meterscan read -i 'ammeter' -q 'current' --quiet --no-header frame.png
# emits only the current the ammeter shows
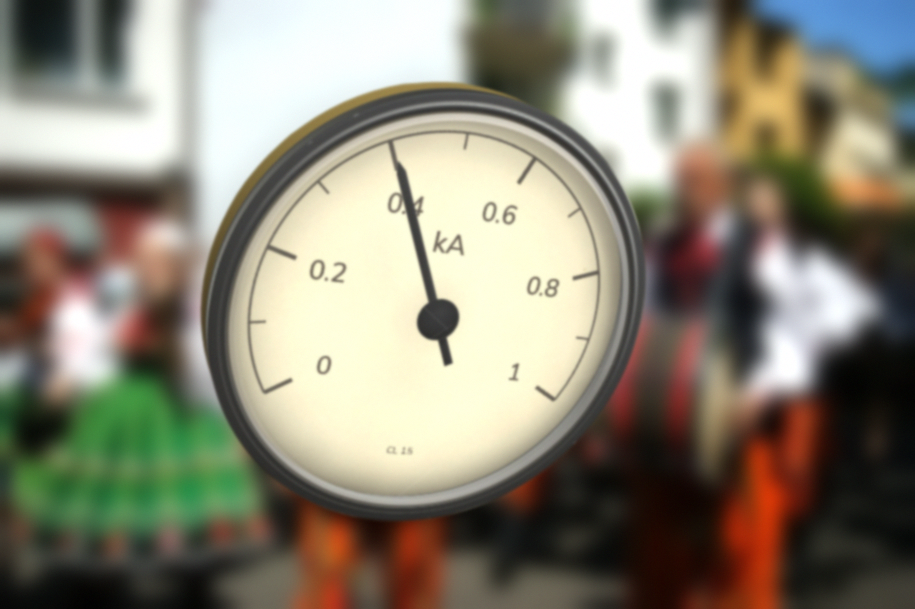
0.4 kA
